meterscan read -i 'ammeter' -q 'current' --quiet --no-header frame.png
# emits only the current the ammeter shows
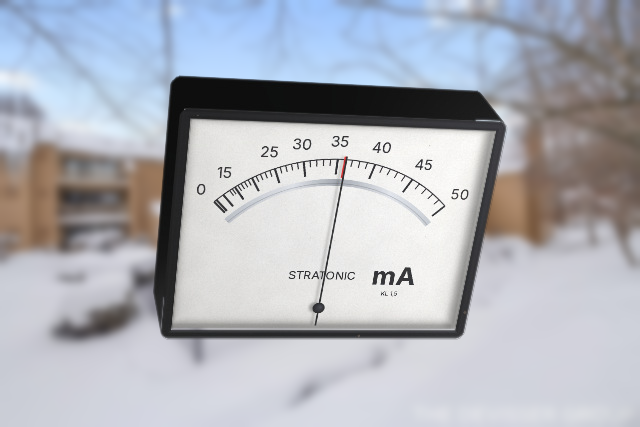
36 mA
